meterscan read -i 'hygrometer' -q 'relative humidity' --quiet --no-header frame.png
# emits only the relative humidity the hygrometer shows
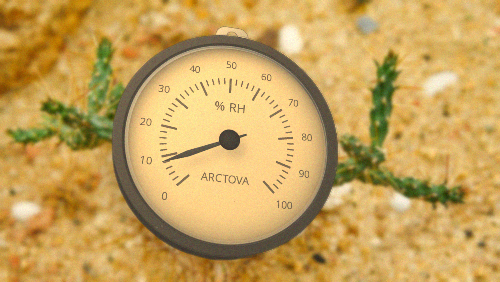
8 %
